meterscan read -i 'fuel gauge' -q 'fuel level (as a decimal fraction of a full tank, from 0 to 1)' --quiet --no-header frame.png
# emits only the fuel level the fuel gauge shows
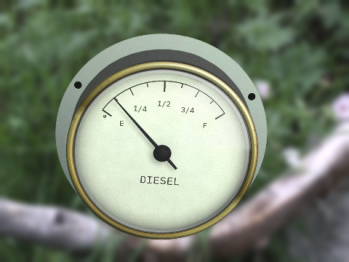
0.125
